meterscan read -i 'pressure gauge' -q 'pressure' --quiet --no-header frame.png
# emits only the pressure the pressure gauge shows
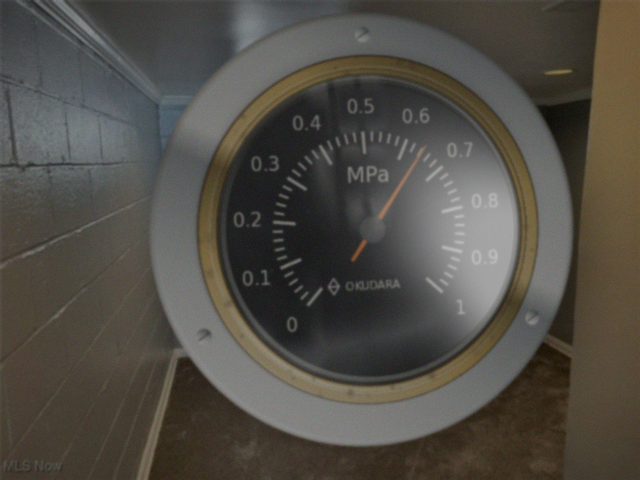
0.64 MPa
